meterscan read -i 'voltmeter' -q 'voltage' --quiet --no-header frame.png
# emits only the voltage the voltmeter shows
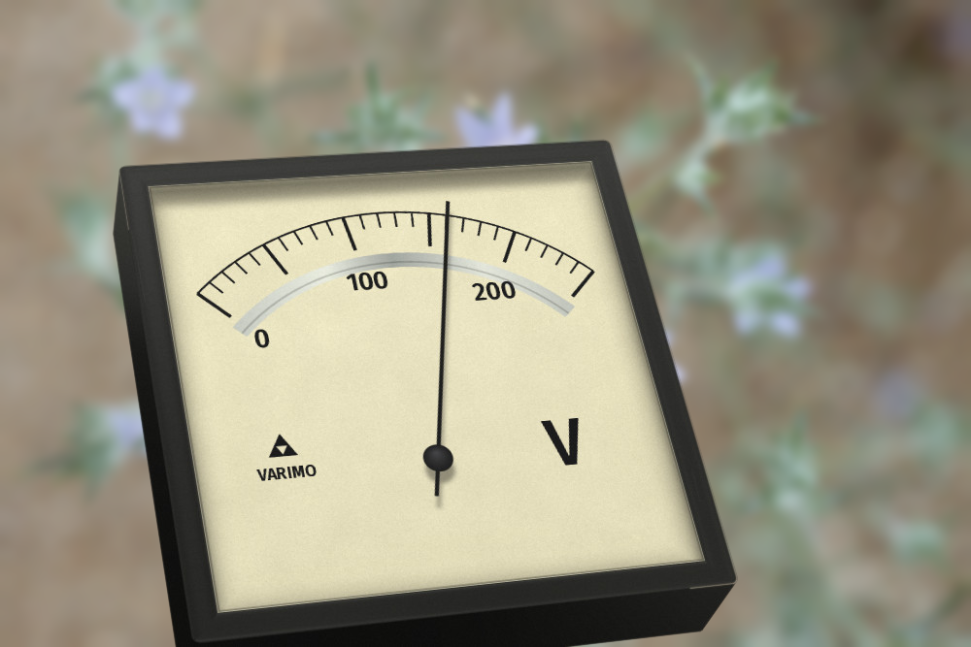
160 V
